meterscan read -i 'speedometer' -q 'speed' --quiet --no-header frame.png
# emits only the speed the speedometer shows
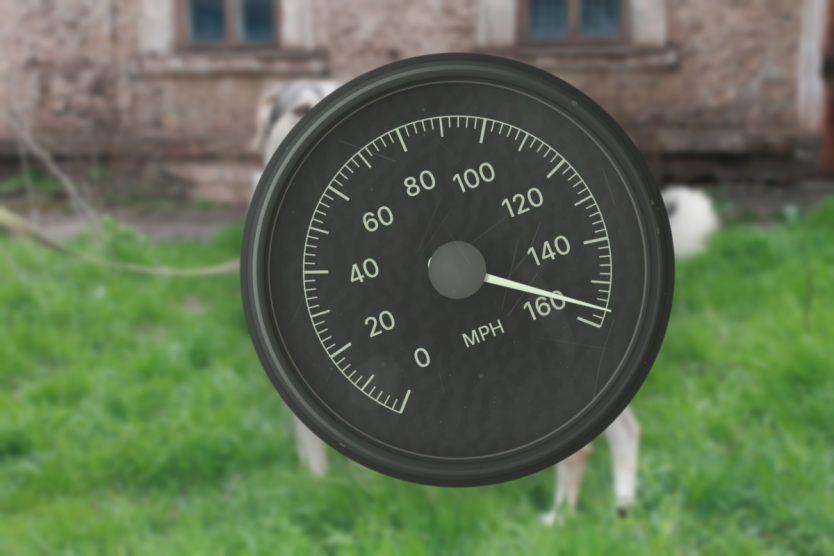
156 mph
